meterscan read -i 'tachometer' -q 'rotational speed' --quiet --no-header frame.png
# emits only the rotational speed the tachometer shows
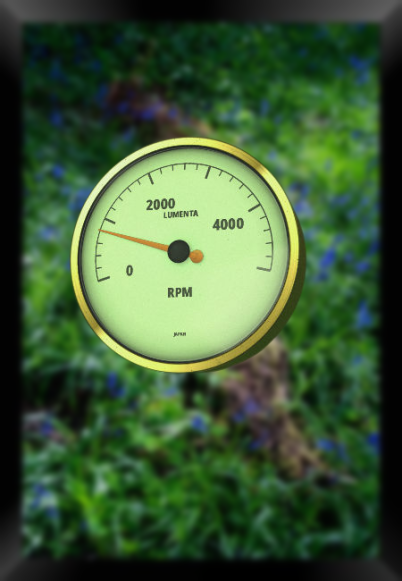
800 rpm
